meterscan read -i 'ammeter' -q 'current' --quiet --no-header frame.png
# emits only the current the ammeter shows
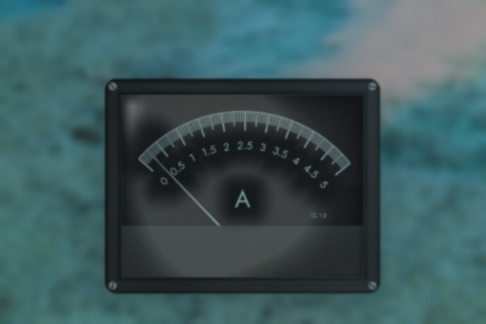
0.25 A
